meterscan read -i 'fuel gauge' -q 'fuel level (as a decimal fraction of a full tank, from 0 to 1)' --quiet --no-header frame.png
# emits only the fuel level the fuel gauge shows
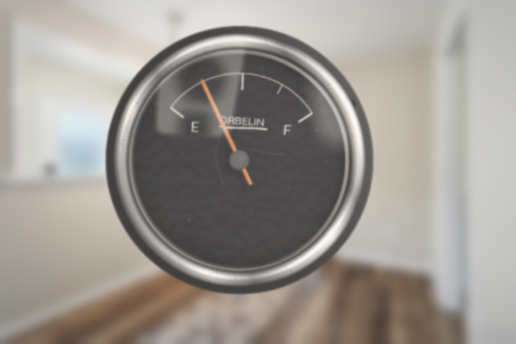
0.25
